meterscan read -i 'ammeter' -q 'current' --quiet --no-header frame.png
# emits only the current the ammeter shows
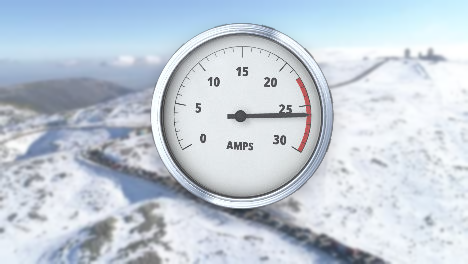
26 A
